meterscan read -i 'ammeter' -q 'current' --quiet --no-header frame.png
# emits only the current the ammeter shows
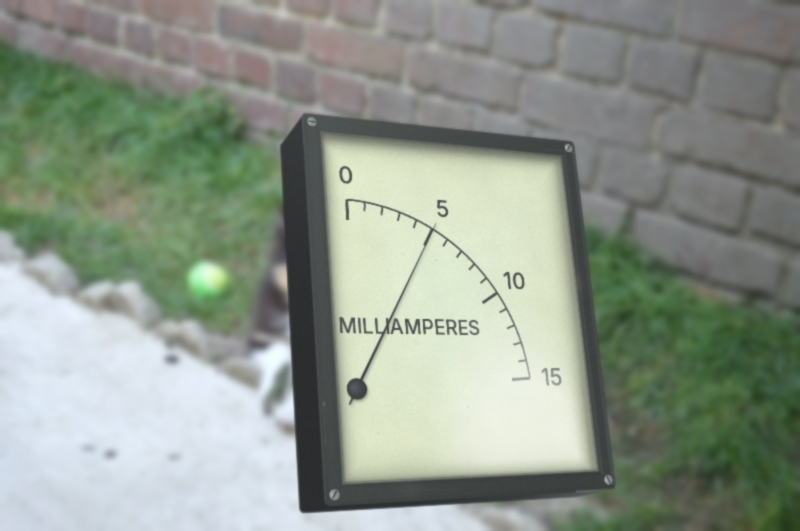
5 mA
